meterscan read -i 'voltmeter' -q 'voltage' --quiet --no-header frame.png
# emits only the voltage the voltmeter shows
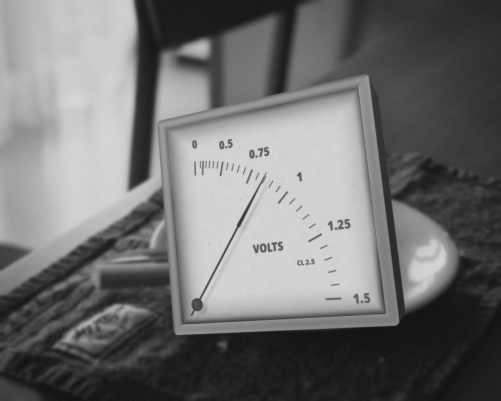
0.85 V
